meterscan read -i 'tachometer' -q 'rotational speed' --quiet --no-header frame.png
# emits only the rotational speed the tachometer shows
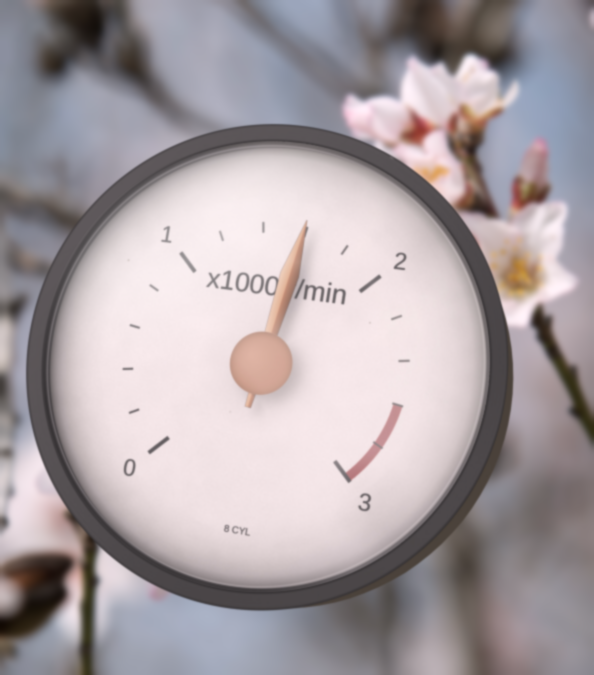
1600 rpm
